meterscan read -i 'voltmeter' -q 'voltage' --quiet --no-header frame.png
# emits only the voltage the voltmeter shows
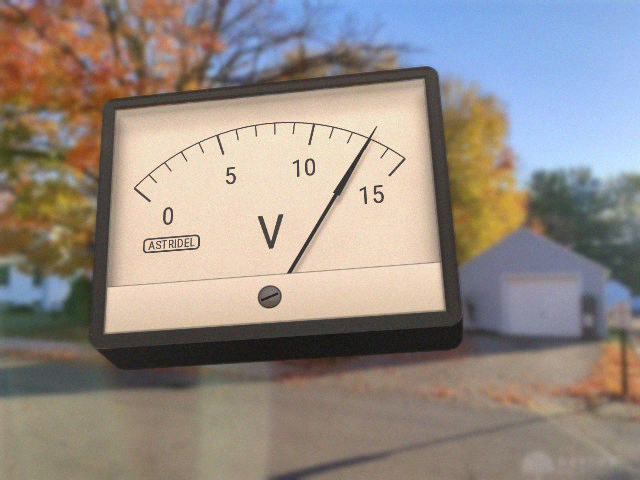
13 V
